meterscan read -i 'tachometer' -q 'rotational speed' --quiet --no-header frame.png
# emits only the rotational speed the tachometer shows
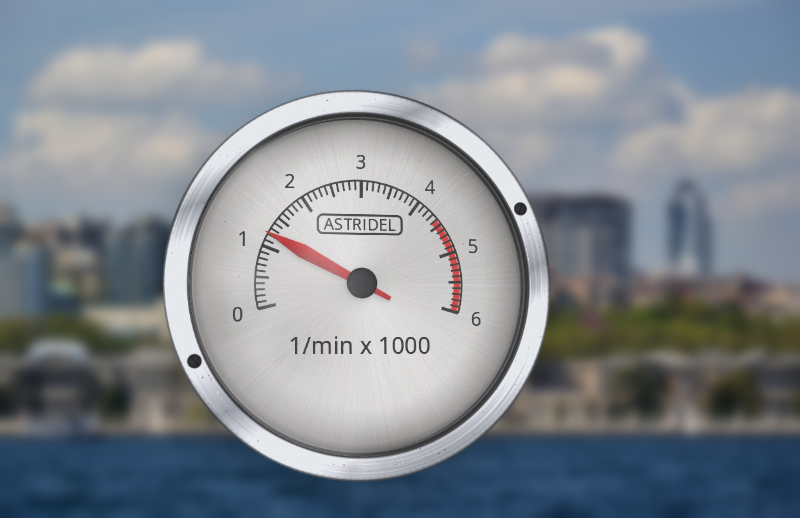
1200 rpm
